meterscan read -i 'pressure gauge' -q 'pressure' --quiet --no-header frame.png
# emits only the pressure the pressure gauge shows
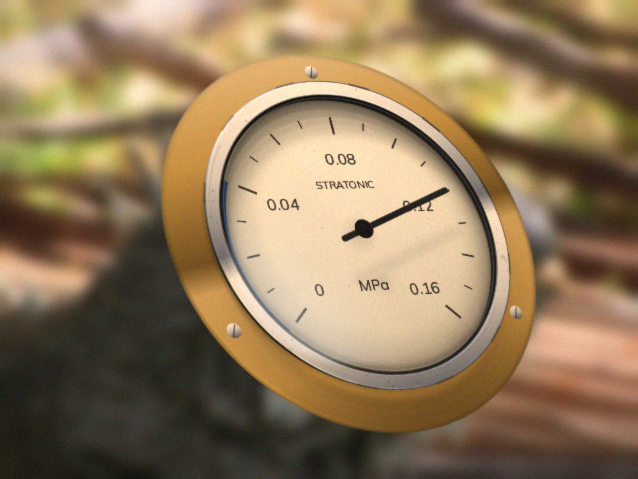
0.12 MPa
